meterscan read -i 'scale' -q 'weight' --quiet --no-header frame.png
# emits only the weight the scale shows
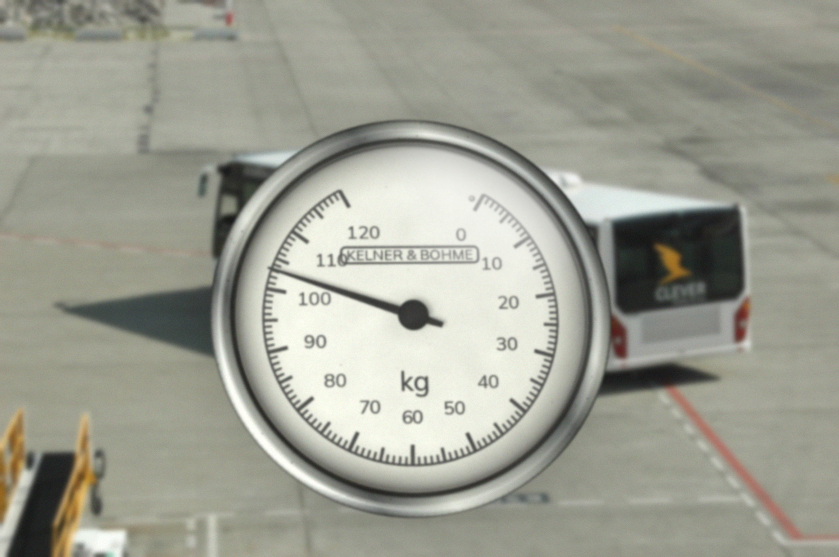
103 kg
